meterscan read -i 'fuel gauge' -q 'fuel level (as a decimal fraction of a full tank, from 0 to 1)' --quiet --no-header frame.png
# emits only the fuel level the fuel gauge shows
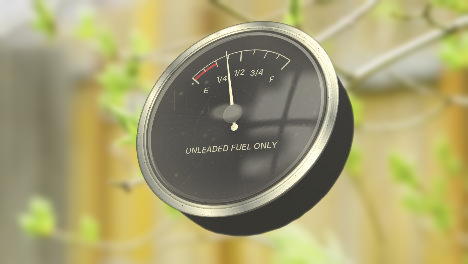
0.375
